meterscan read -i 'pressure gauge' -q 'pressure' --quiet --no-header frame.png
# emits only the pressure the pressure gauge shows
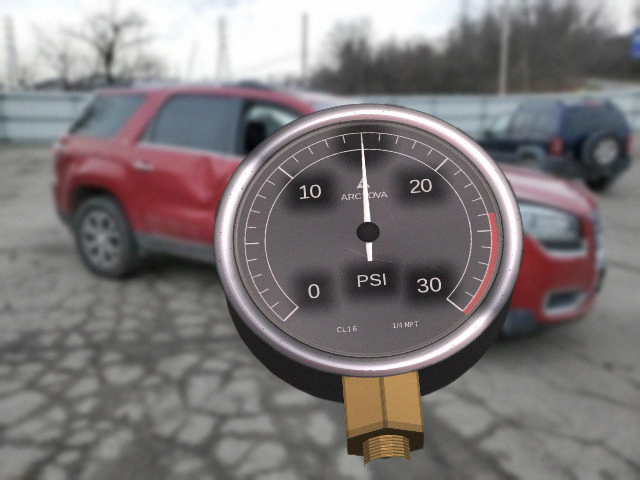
15 psi
